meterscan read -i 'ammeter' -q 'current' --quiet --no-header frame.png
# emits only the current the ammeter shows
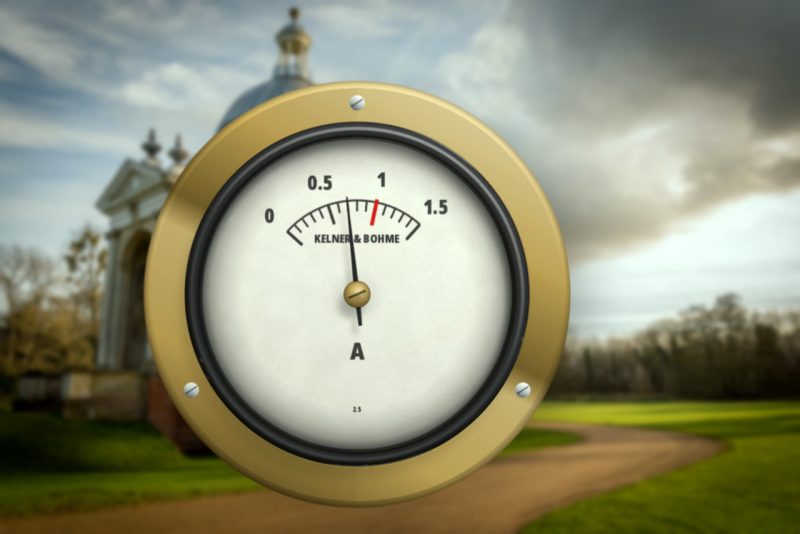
0.7 A
